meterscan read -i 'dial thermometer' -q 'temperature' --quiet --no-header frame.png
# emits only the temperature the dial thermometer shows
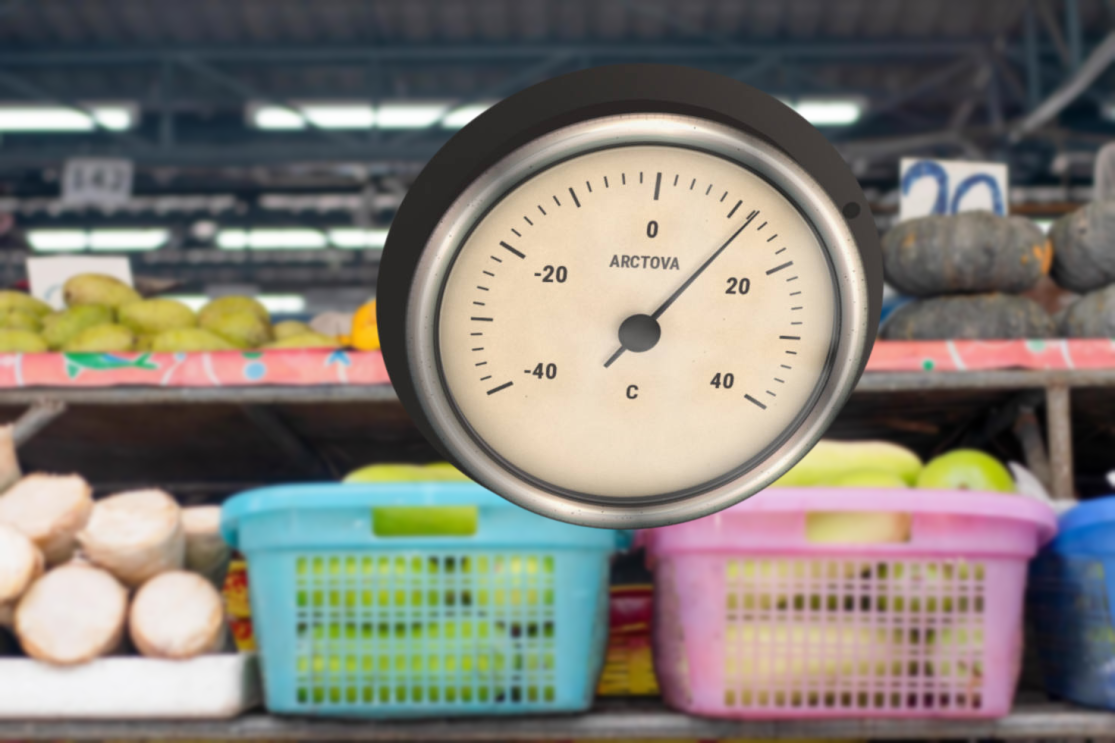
12 °C
